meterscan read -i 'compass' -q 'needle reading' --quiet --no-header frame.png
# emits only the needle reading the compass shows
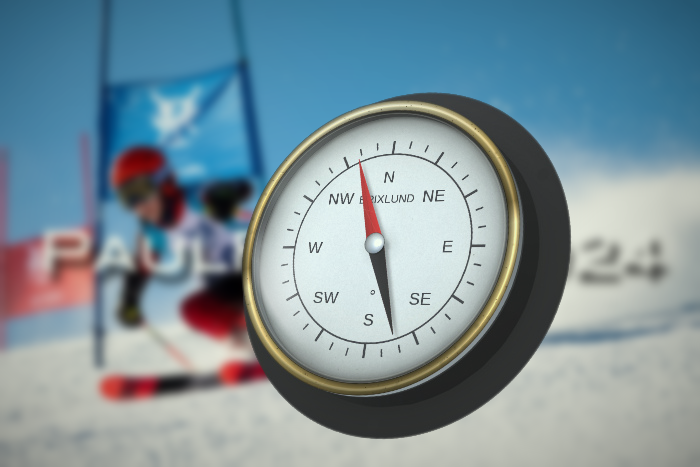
340 °
